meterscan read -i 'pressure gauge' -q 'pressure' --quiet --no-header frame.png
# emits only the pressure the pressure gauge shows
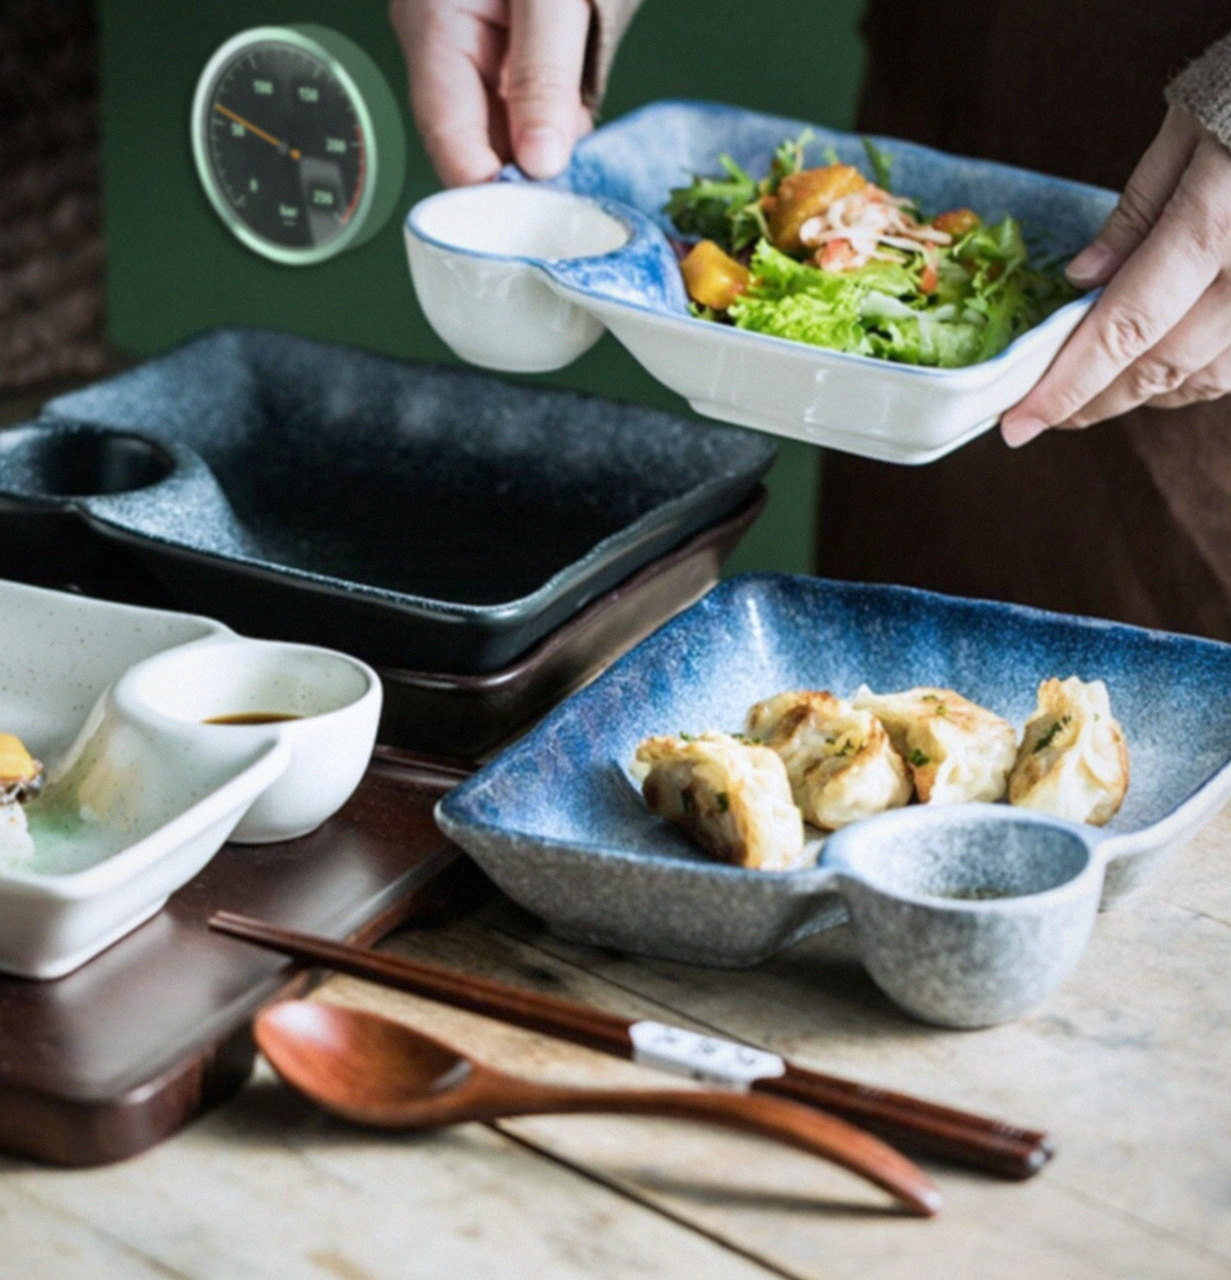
60 bar
